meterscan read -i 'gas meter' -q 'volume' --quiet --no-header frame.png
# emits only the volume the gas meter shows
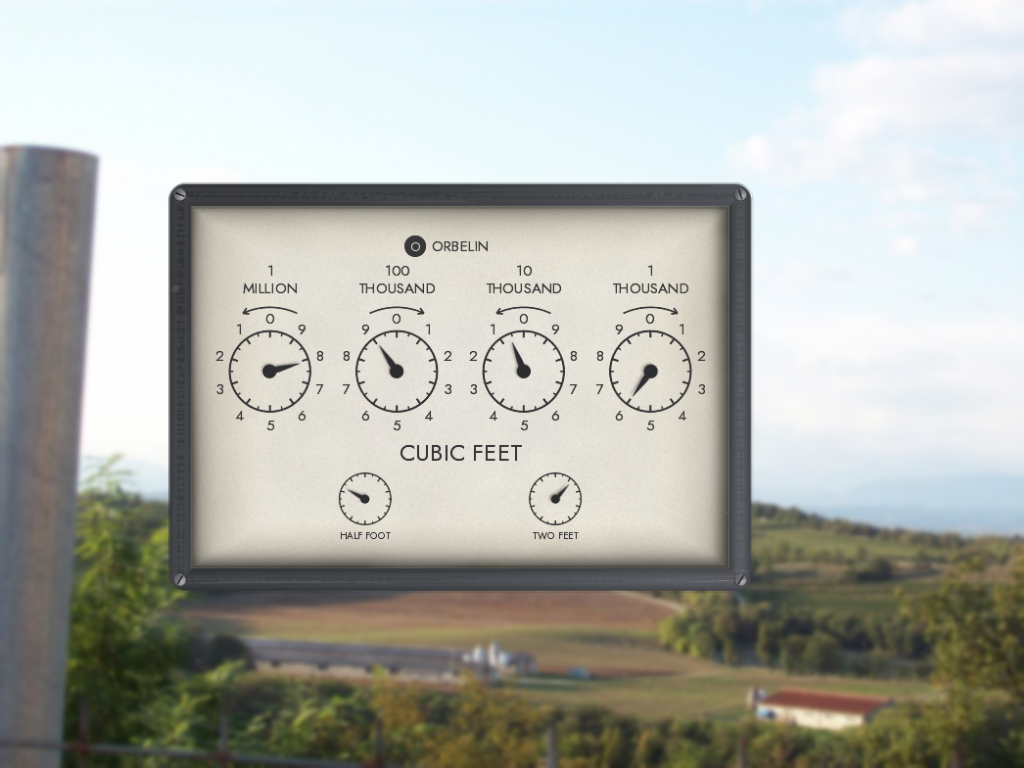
790600 ft³
